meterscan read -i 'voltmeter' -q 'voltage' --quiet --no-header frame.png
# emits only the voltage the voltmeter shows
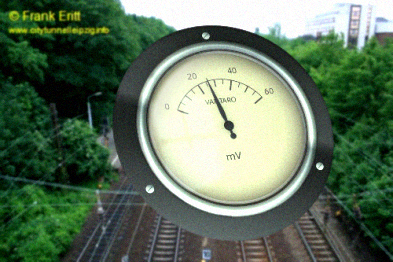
25 mV
